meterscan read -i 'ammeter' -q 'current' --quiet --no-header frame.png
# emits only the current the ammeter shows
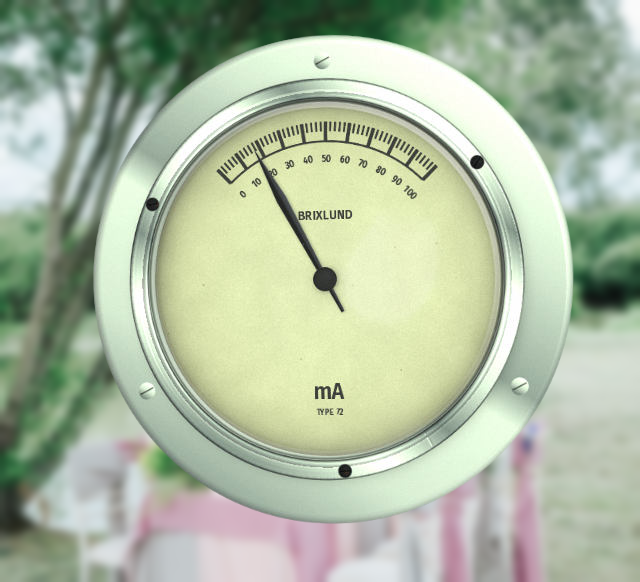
18 mA
